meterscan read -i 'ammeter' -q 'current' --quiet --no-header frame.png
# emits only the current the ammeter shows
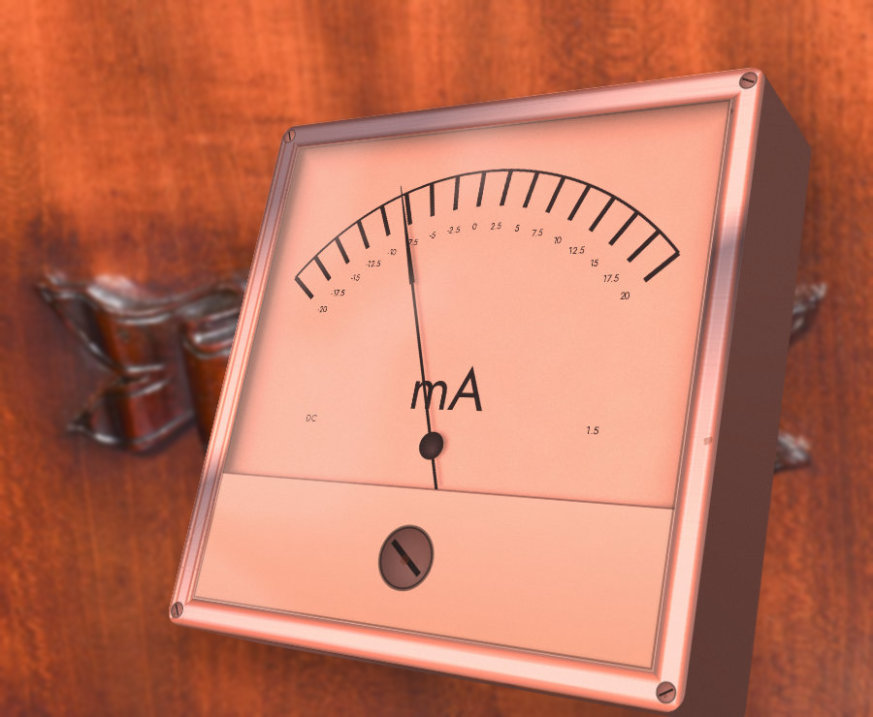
-7.5 mA
